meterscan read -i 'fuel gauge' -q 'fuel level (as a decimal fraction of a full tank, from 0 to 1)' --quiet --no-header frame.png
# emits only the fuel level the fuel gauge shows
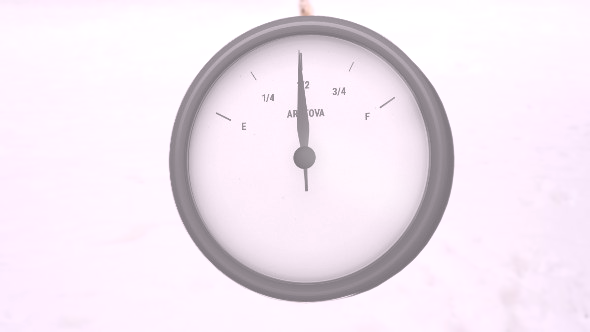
0.5
